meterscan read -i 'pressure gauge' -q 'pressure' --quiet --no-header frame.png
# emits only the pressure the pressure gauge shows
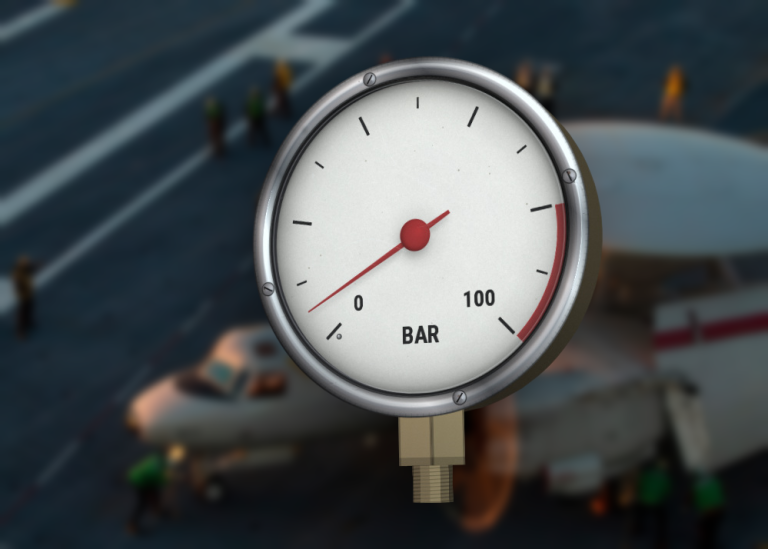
5 bar
